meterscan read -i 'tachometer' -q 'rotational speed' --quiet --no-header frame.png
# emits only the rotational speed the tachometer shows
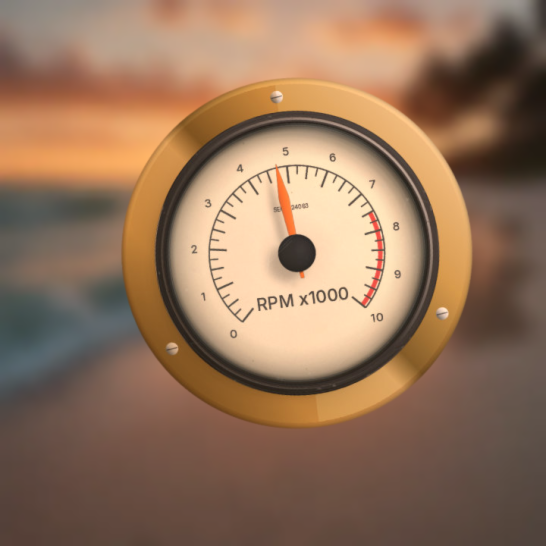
4750 rpm
